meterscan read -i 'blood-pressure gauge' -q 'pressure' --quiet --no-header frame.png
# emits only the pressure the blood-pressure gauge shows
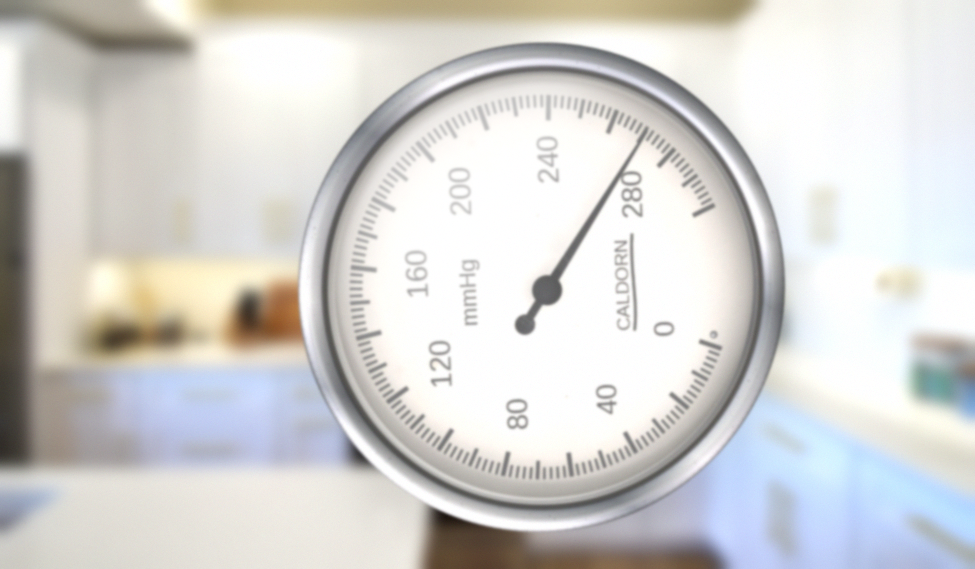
270 mmHg
